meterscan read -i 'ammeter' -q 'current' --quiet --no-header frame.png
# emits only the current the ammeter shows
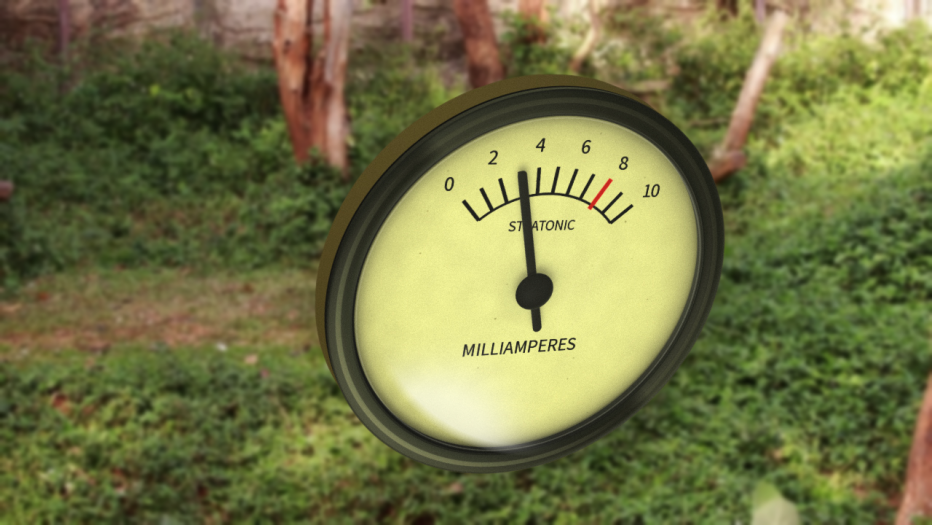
3 mA
